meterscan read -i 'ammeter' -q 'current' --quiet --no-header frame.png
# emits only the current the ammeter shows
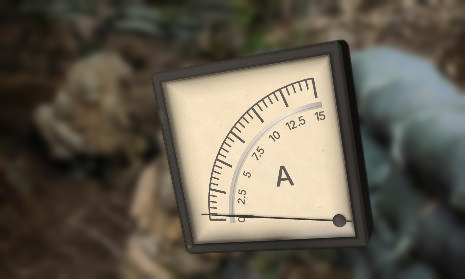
0.5 A
